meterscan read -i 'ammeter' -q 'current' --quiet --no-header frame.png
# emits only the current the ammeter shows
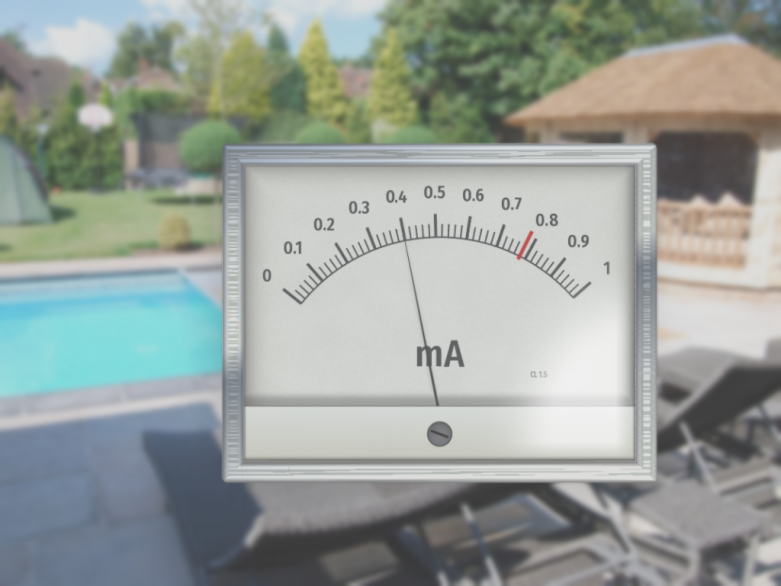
0.4 mA
